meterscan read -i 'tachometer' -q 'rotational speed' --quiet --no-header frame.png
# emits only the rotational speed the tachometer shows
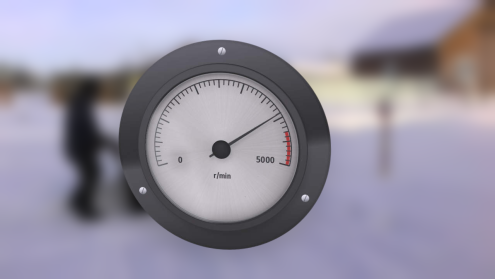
3900 rpm
